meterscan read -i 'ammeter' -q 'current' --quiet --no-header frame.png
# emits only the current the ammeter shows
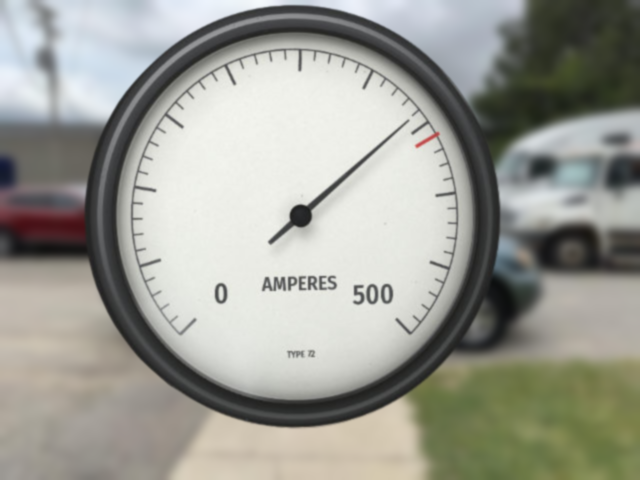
340 A
